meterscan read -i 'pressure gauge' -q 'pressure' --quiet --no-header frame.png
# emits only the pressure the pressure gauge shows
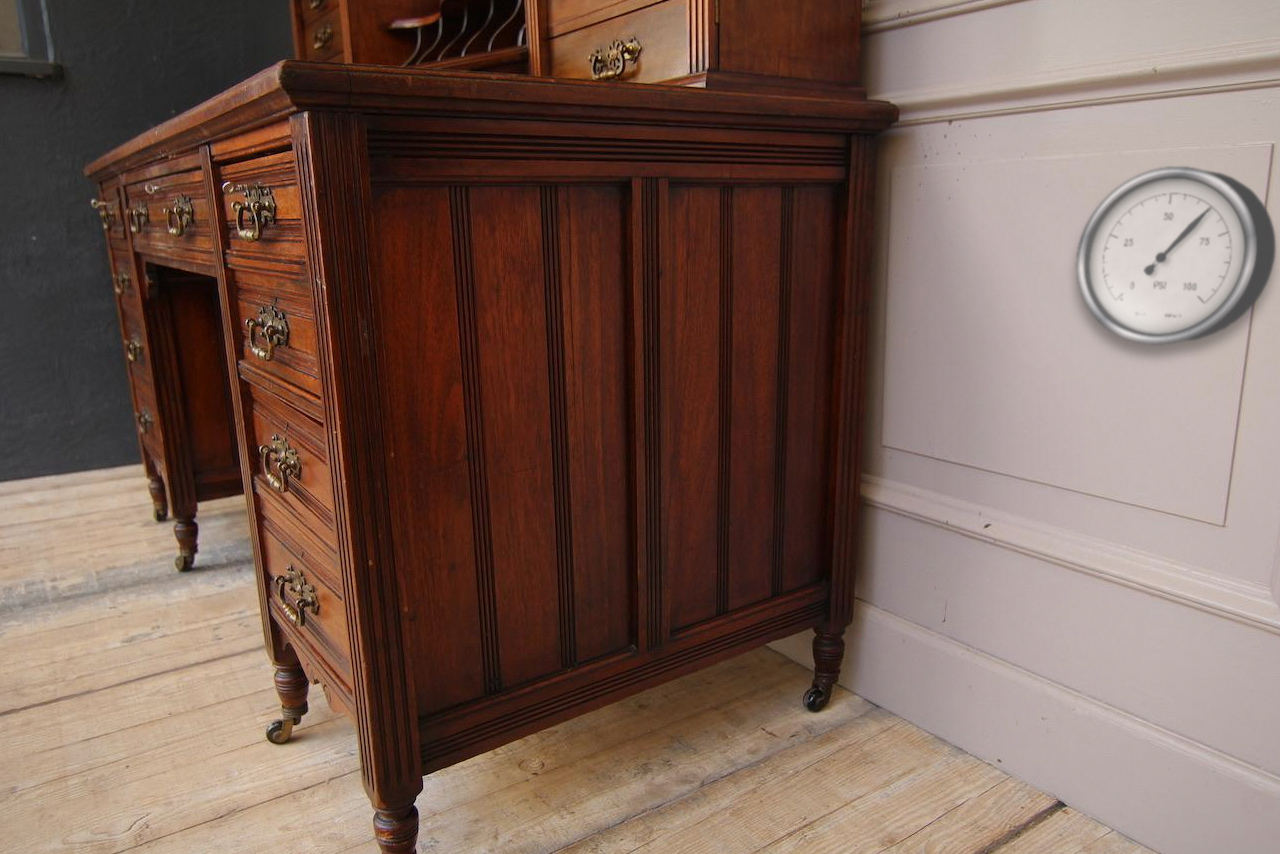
65 psi
